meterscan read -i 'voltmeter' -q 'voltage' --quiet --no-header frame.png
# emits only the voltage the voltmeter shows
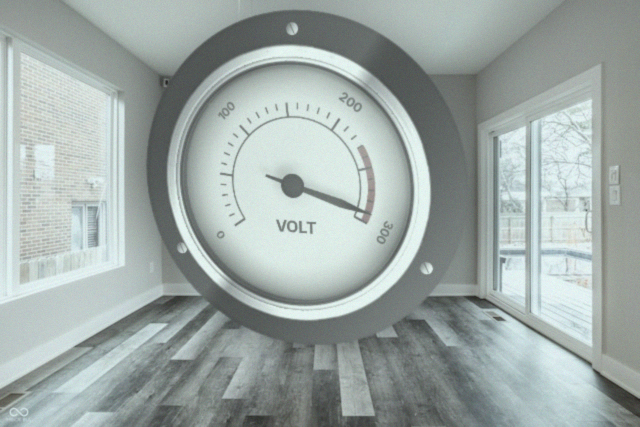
290 V
